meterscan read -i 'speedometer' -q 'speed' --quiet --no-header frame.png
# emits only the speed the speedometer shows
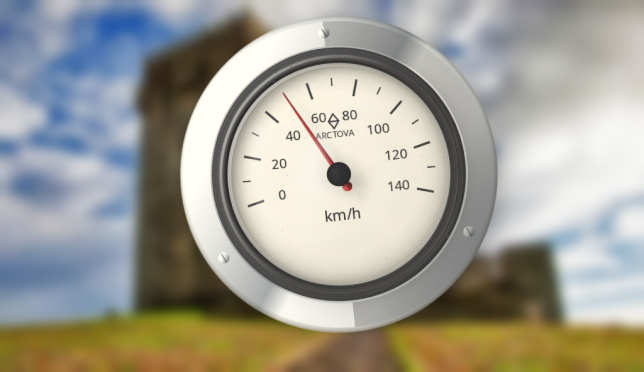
50 km/h
